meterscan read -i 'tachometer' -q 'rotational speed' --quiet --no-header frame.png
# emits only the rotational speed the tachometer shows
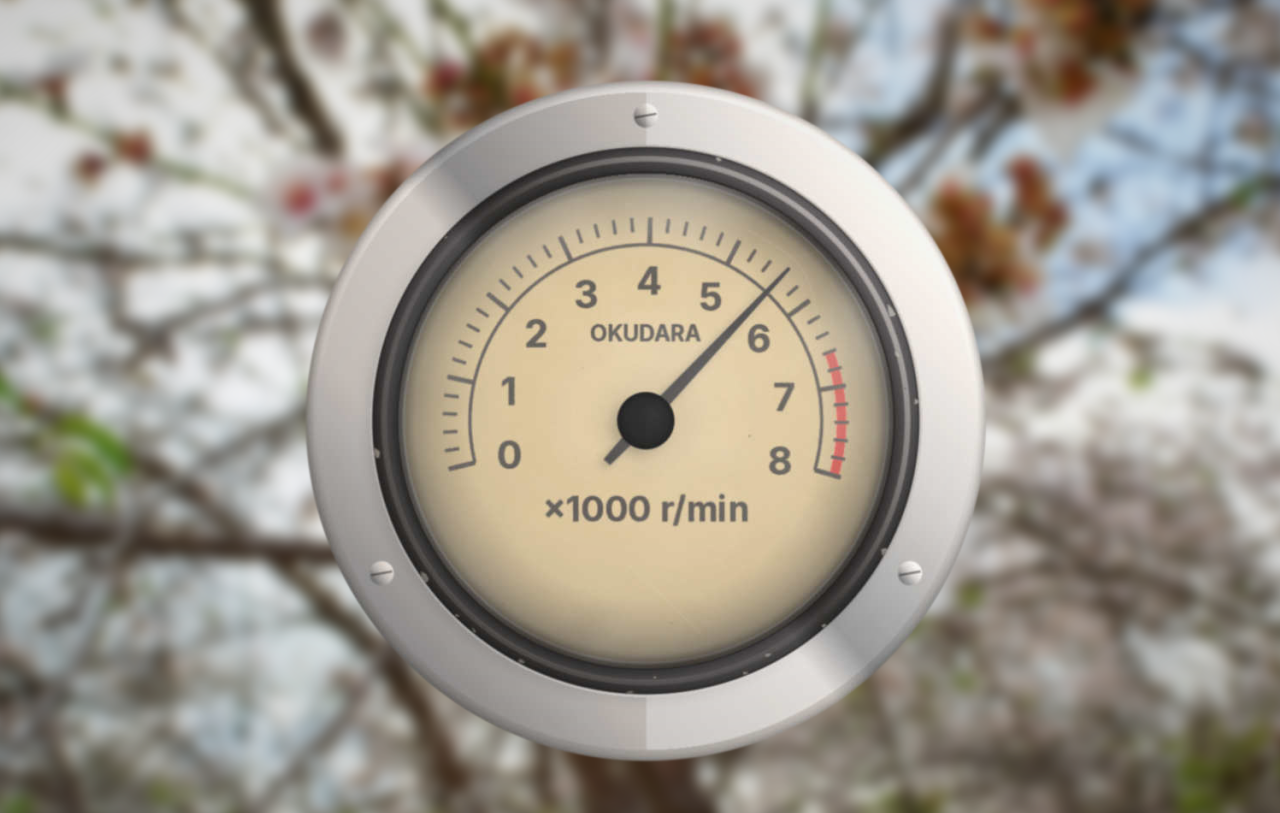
5600 rpm
